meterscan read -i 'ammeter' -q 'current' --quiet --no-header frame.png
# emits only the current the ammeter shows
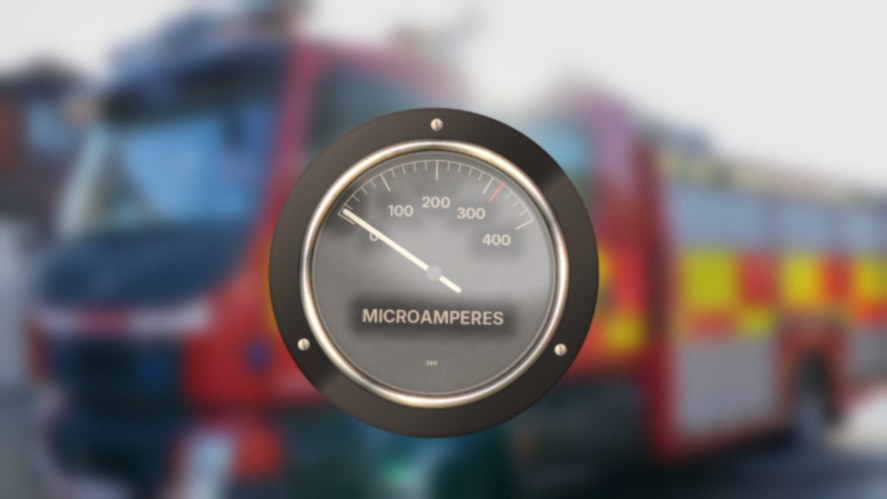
10 µA
